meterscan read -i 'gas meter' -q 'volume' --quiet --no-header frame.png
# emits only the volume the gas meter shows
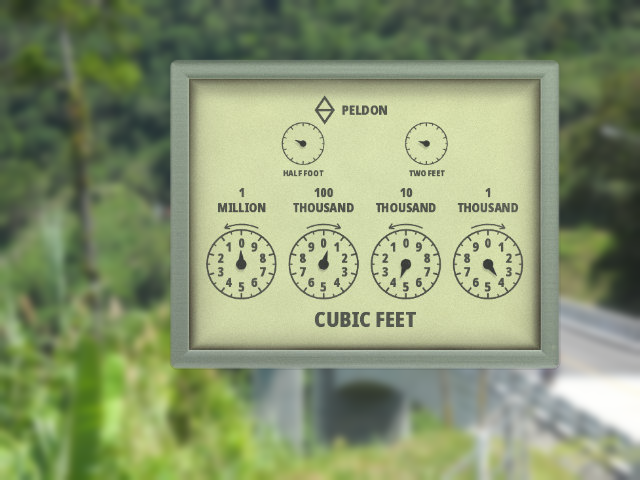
4400 ft³
